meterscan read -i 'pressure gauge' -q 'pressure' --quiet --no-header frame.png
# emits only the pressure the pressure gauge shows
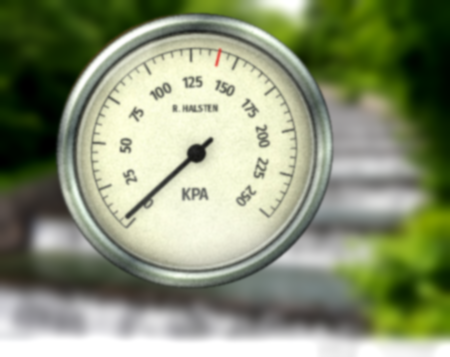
5 kPa
